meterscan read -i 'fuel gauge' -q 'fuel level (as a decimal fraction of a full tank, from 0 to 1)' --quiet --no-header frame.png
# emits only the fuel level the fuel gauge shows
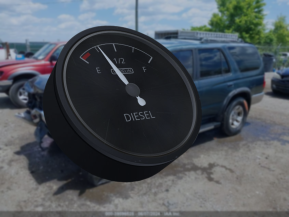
0.25
